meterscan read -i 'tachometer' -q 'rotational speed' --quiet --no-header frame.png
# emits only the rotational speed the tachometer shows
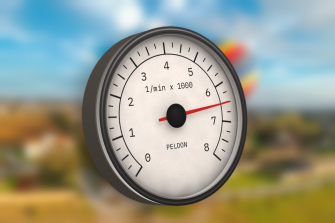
6500 rpm
